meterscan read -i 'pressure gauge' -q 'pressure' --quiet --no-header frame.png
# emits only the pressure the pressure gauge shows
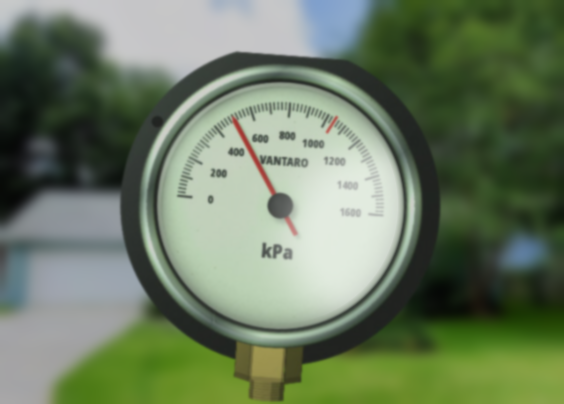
500 kPa
